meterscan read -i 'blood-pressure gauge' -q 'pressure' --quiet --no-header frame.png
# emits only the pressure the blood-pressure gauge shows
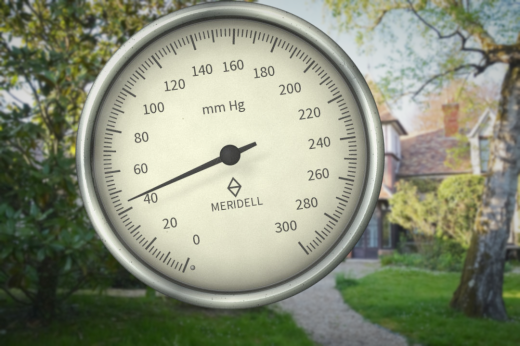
44 mmHg
